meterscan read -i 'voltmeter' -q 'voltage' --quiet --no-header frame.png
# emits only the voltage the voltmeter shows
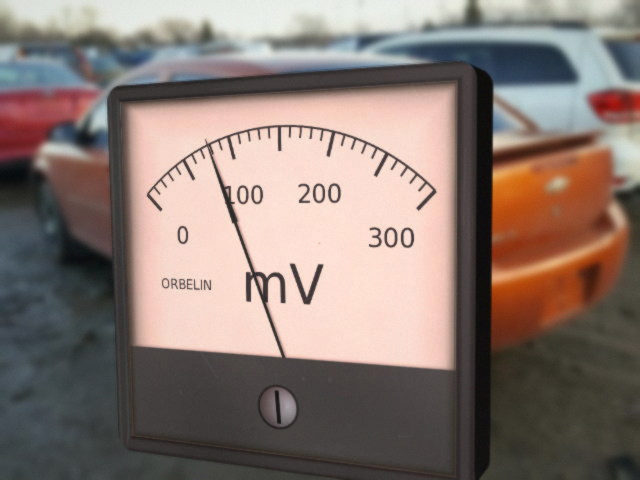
80 mV
